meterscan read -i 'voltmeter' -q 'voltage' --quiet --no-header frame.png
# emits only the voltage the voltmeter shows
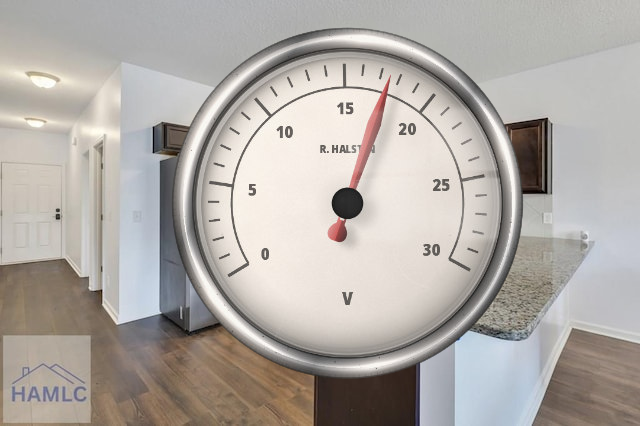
17.5 V
